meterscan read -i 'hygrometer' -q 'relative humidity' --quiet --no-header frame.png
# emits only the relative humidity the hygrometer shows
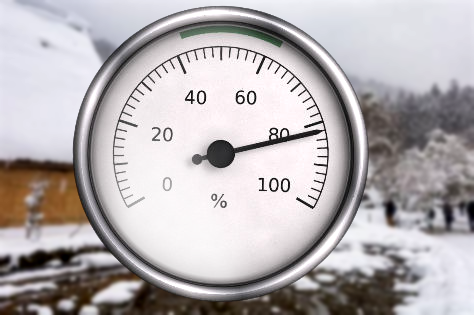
82 %
